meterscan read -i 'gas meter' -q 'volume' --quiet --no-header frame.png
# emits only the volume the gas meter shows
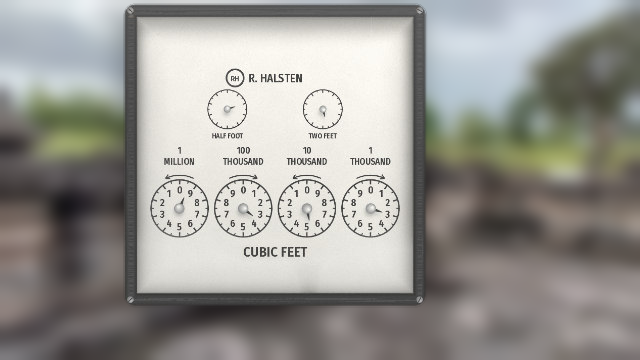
935300 ft³
